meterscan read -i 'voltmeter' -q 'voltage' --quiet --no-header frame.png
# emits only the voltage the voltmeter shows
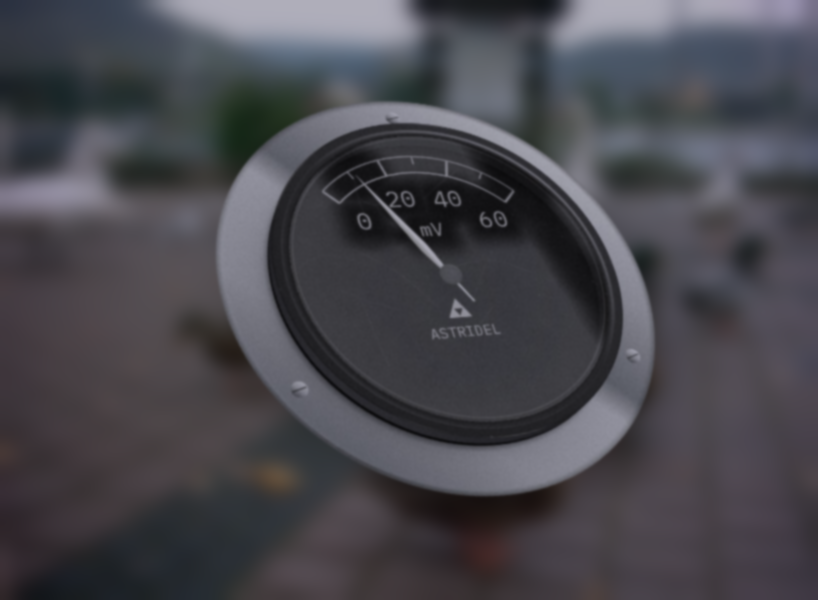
10 mV
